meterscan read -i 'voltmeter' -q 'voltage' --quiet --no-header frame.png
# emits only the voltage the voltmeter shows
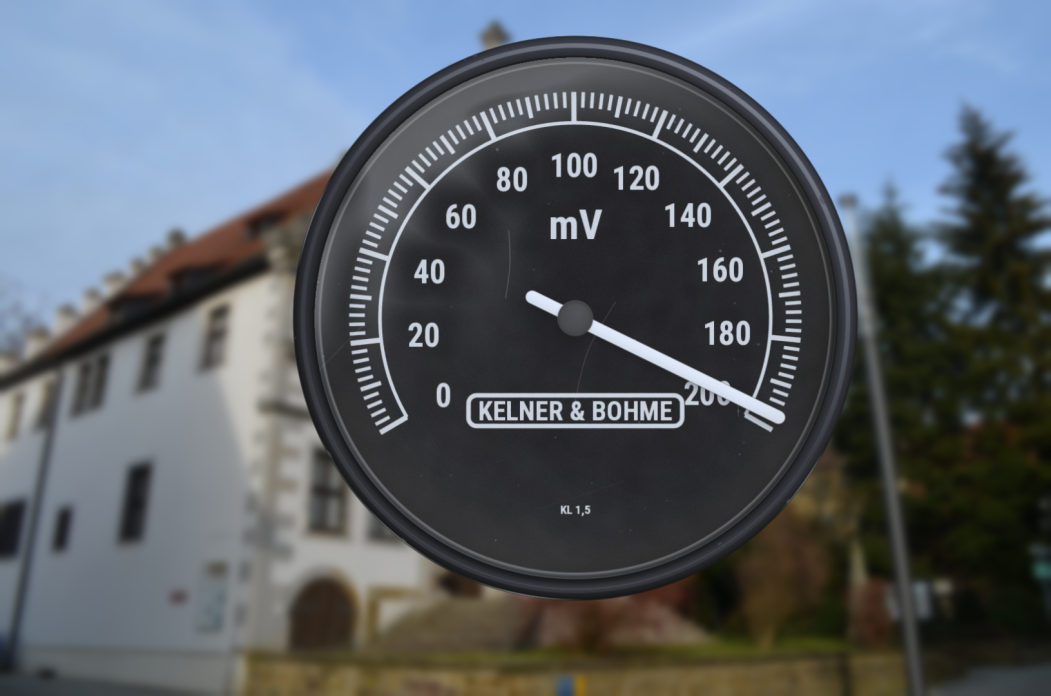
197 mV
